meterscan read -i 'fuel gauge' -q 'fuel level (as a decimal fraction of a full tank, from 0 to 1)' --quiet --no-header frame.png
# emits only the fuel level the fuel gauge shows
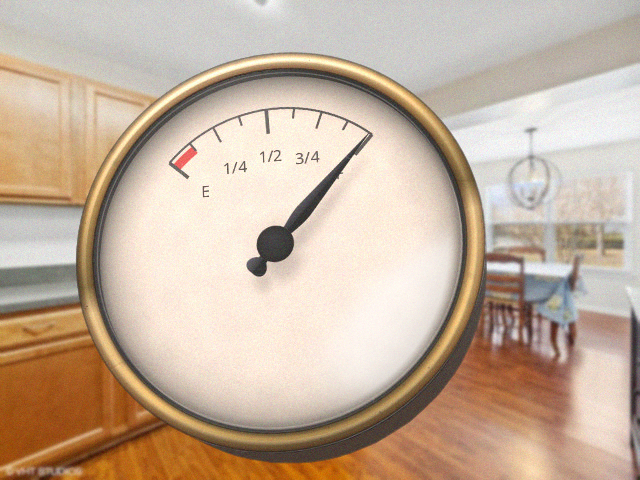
1
